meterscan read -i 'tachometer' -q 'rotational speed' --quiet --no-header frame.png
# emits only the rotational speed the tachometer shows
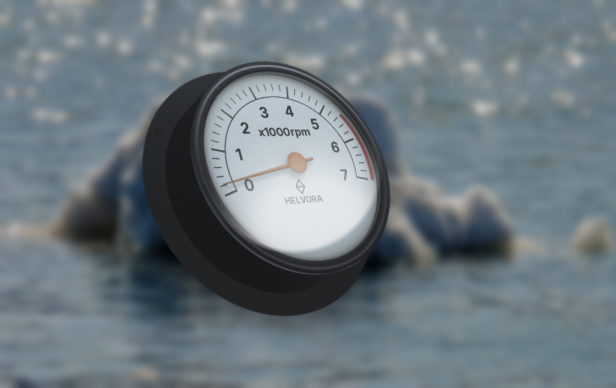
200 rpm
